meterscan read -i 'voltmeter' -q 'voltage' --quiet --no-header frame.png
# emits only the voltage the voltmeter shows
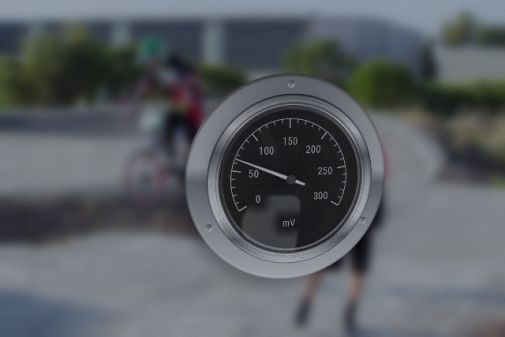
65 mV
